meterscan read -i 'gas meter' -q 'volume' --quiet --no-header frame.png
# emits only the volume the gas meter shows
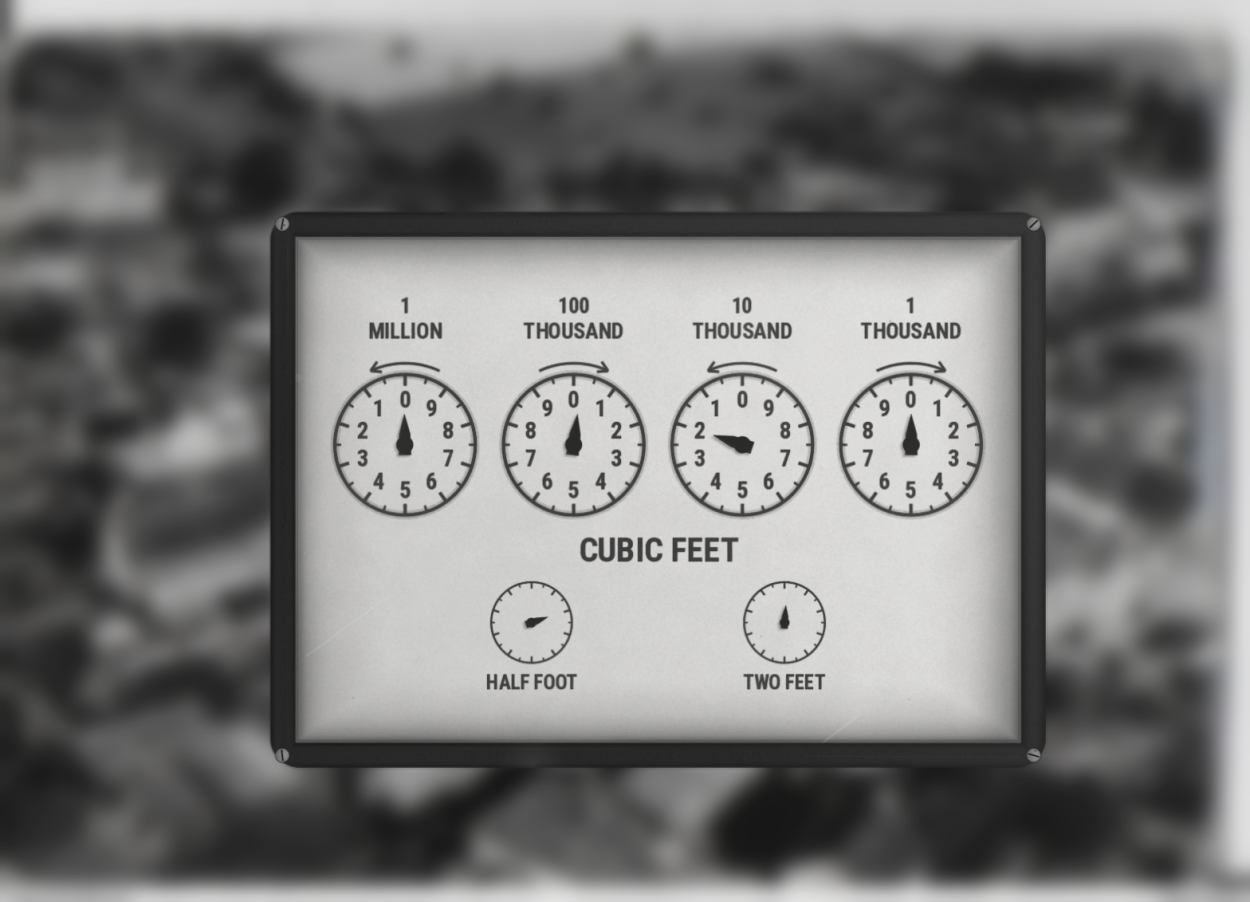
2000 ft³
